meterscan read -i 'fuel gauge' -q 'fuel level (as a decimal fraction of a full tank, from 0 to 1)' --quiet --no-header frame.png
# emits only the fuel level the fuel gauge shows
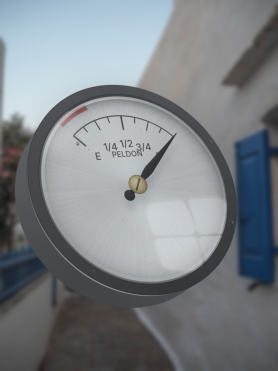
1
